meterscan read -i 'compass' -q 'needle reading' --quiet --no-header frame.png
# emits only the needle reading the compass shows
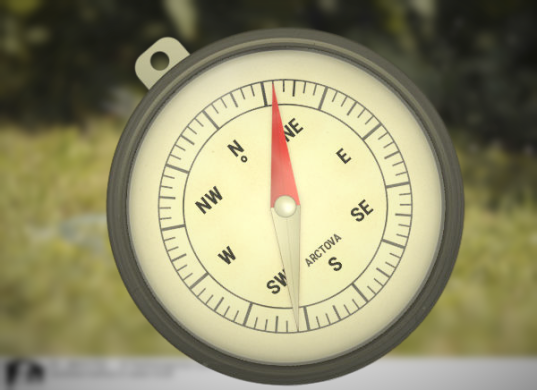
35 °
